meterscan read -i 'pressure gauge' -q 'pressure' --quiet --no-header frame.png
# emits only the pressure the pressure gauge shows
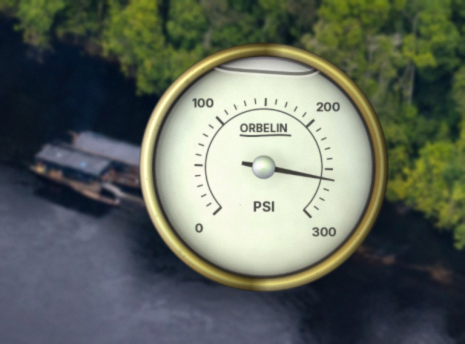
260 psi
